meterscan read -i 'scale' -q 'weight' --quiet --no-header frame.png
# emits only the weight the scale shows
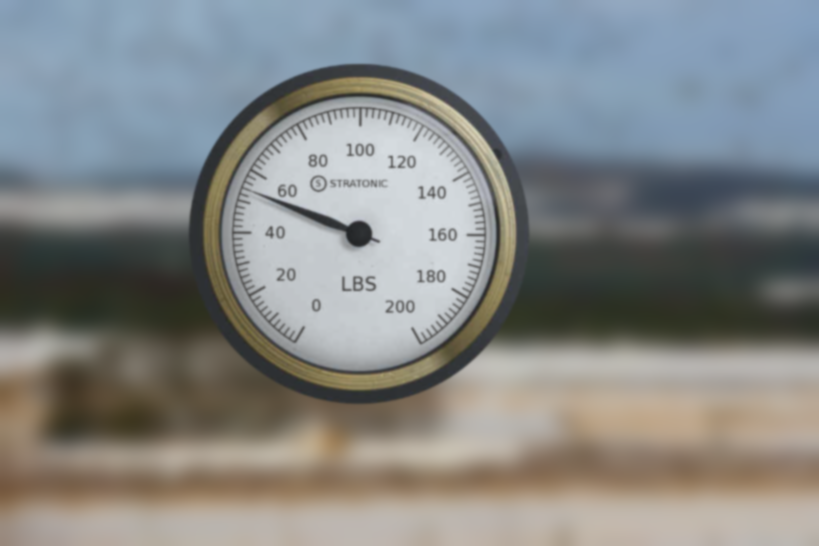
54 lb
